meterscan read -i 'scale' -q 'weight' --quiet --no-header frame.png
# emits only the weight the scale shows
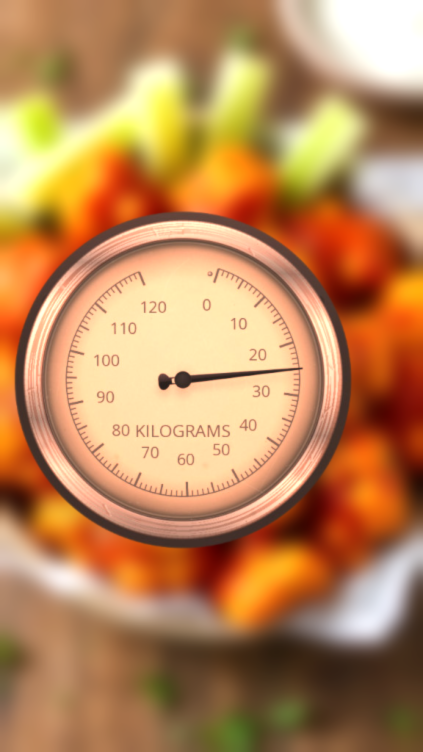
25 kg
